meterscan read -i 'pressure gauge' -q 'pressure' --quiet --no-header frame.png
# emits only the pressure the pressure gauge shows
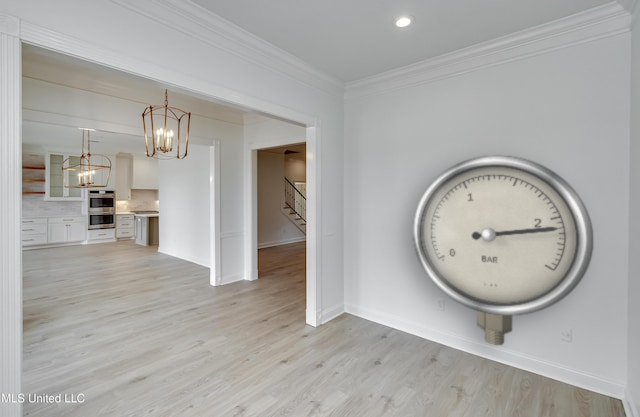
2.1 bar
